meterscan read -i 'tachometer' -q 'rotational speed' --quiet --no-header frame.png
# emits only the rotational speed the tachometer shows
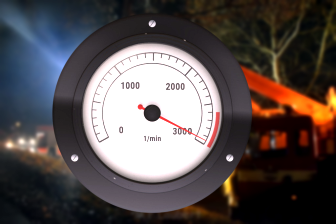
2950 rpm
